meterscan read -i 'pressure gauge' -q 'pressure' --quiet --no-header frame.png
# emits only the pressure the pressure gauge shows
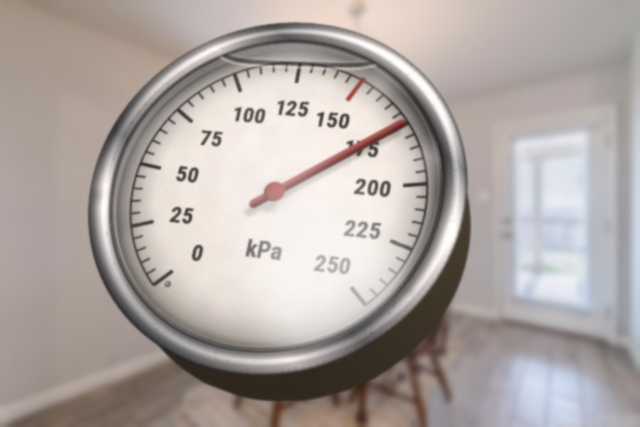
175 kPa
